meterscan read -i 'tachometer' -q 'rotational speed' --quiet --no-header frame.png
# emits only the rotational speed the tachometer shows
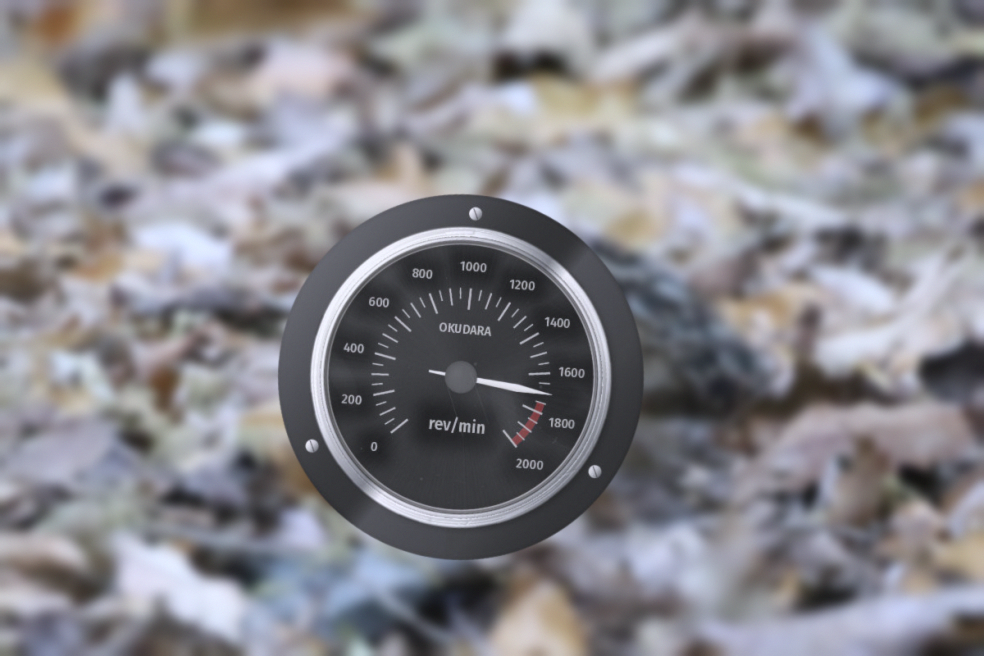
1700 rpm
